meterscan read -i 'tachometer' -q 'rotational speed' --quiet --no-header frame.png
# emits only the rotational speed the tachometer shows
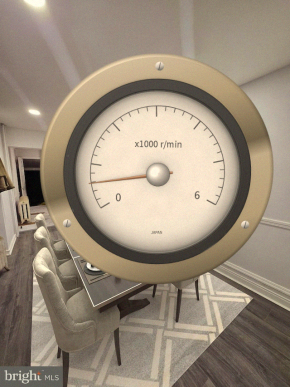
600 rpm
